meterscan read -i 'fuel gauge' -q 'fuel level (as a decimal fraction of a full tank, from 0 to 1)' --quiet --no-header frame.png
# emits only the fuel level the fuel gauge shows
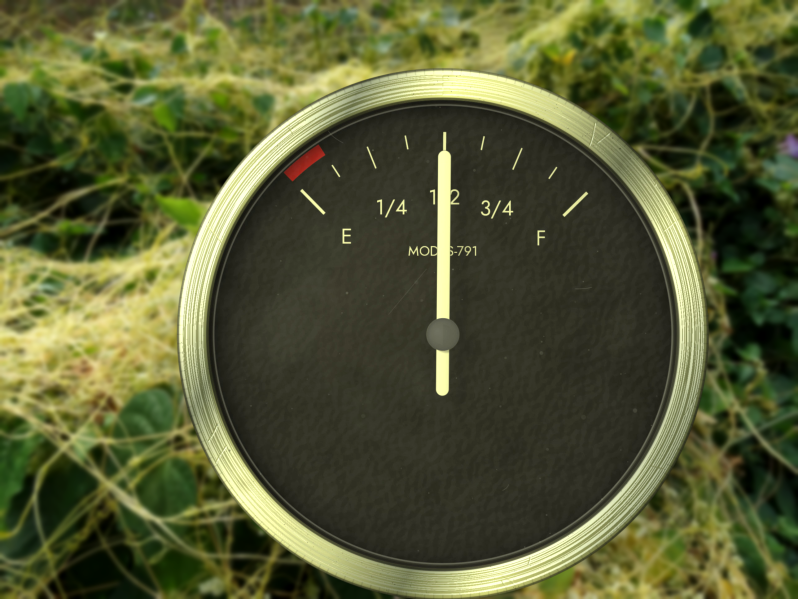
0.5
